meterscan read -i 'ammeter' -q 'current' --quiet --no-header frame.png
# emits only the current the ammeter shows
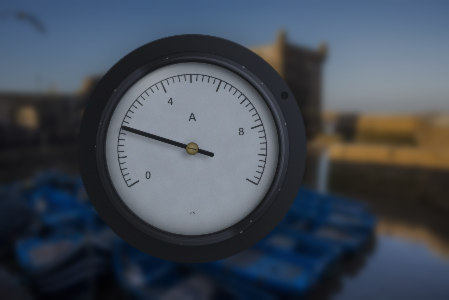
2 A
